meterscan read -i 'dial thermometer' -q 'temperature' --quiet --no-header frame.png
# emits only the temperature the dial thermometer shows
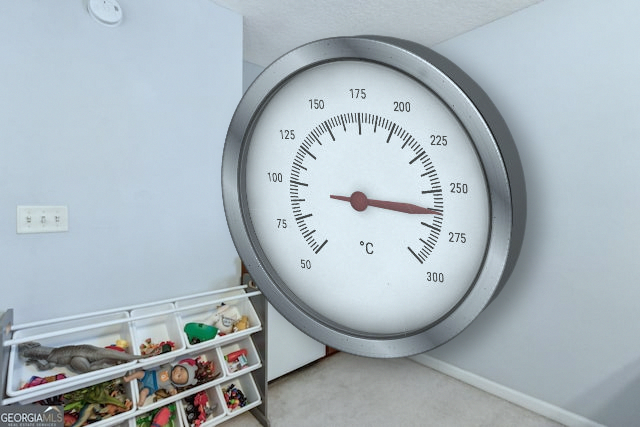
262.5 °C
